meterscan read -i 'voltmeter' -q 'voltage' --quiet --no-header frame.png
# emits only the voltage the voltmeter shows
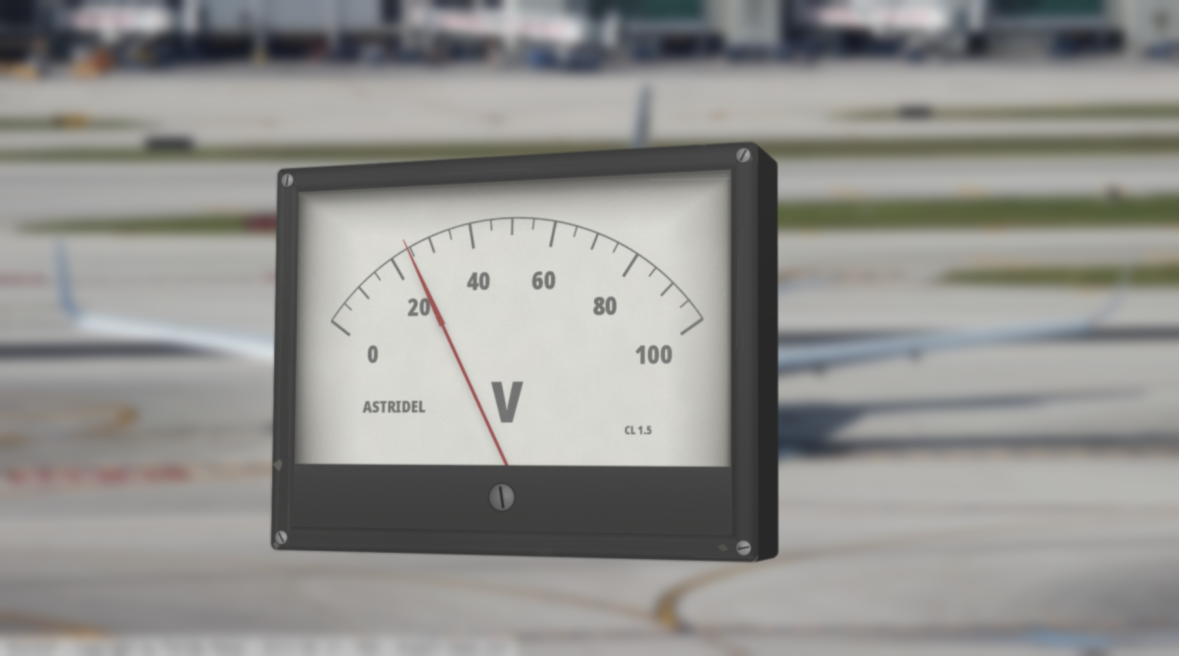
25 V
